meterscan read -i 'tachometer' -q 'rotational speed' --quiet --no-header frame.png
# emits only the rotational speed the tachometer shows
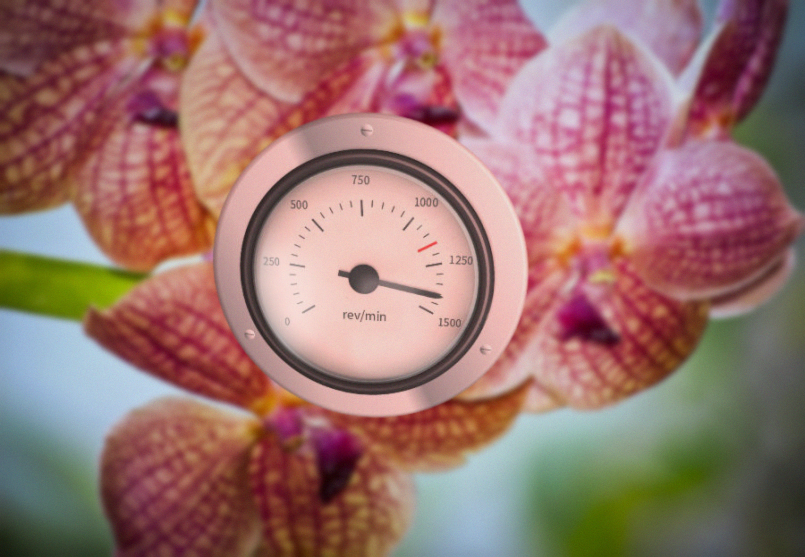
1400 rpm
